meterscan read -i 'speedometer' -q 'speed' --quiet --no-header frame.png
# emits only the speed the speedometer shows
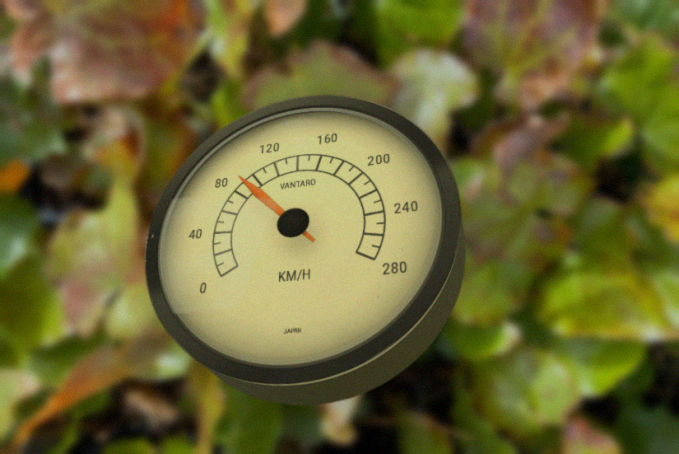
90 km/h
